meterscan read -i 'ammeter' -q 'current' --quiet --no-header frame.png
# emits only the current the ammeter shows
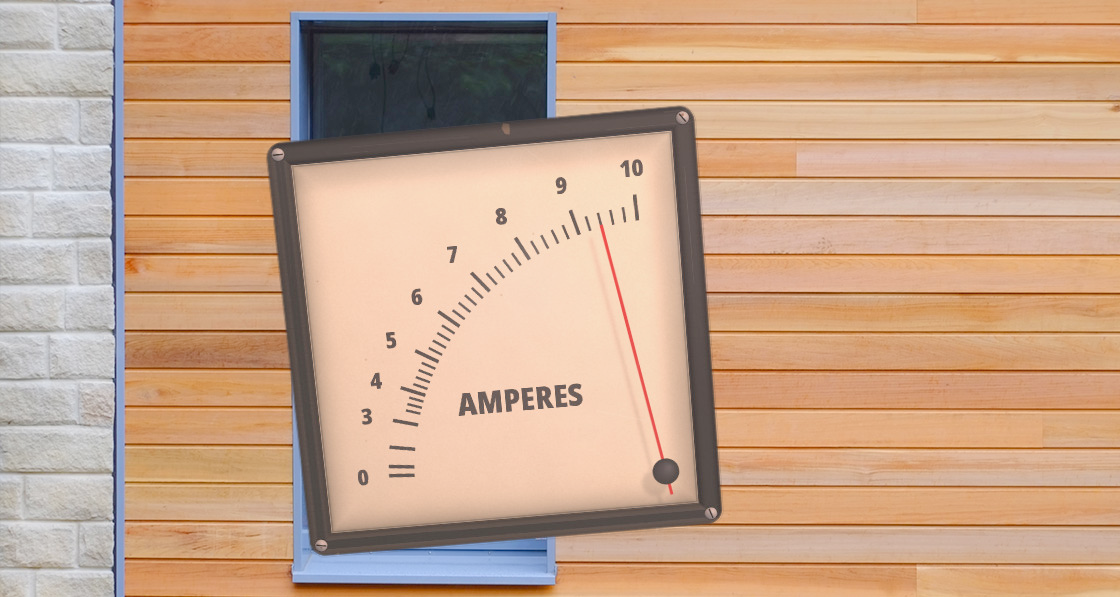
9.4 A
